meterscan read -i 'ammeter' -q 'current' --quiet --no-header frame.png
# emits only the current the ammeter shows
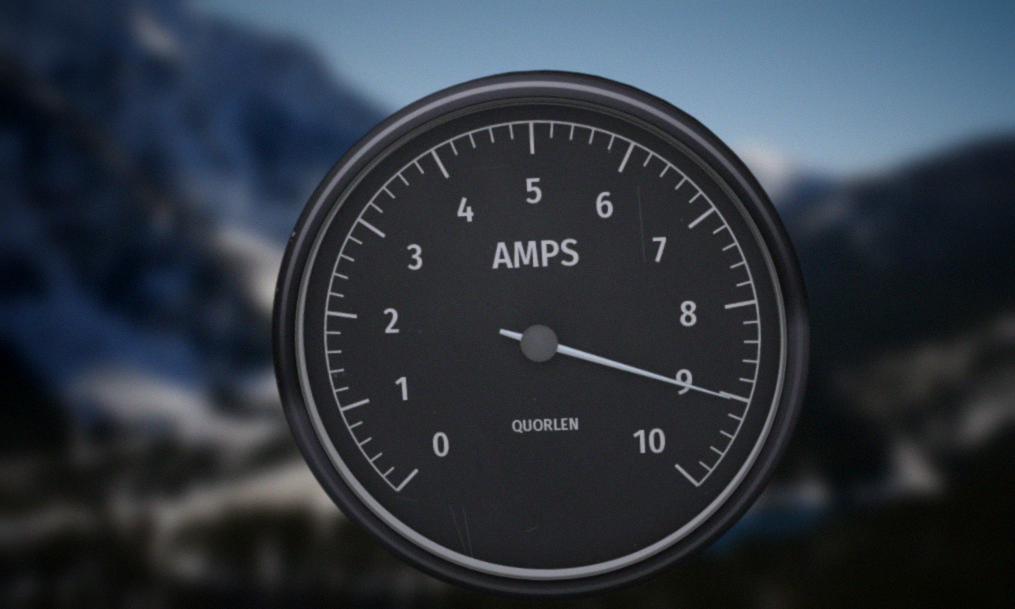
9 A
